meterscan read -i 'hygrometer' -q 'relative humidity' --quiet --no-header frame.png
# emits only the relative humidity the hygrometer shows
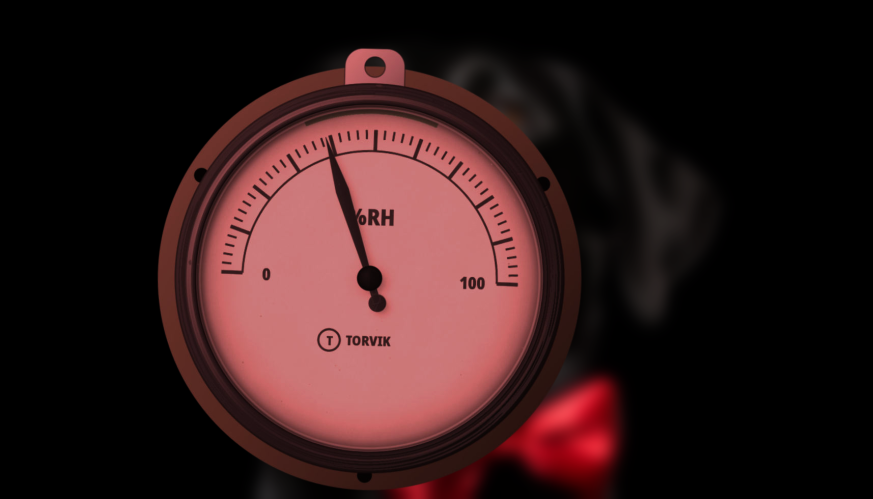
39 %
